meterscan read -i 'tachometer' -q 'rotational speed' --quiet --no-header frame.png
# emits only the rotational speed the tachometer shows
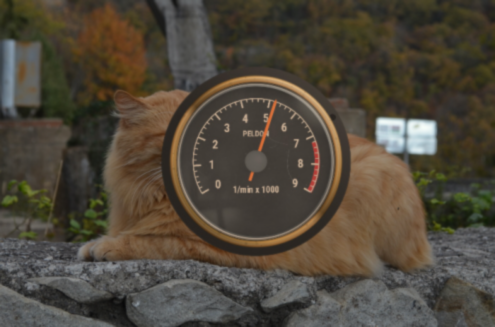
5200 rpm
